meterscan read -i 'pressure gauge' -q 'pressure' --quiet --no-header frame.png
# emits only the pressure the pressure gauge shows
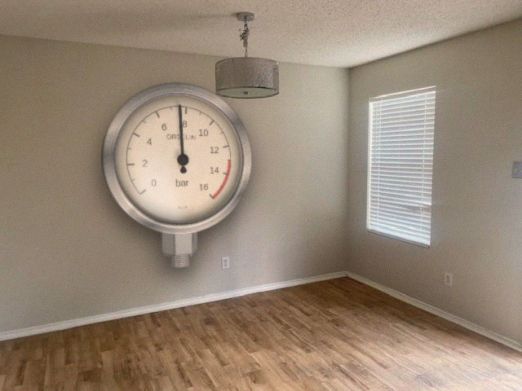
7.5 bar
